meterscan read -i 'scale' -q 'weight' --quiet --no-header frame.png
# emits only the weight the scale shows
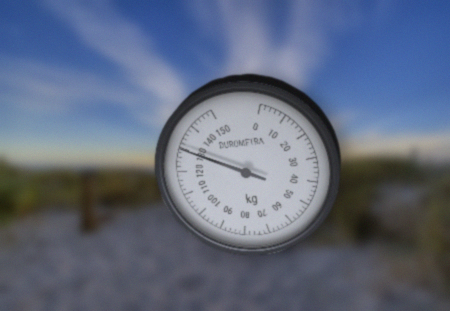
130 kg
